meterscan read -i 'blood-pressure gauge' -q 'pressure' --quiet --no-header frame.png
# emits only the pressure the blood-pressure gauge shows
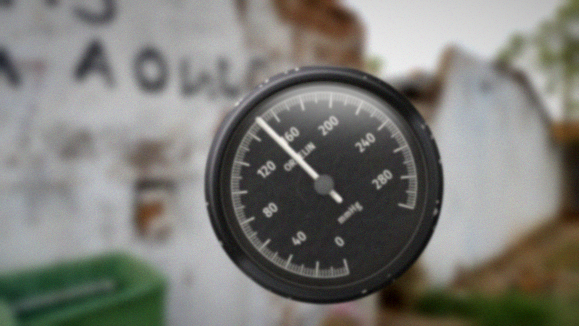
150 mmHg
